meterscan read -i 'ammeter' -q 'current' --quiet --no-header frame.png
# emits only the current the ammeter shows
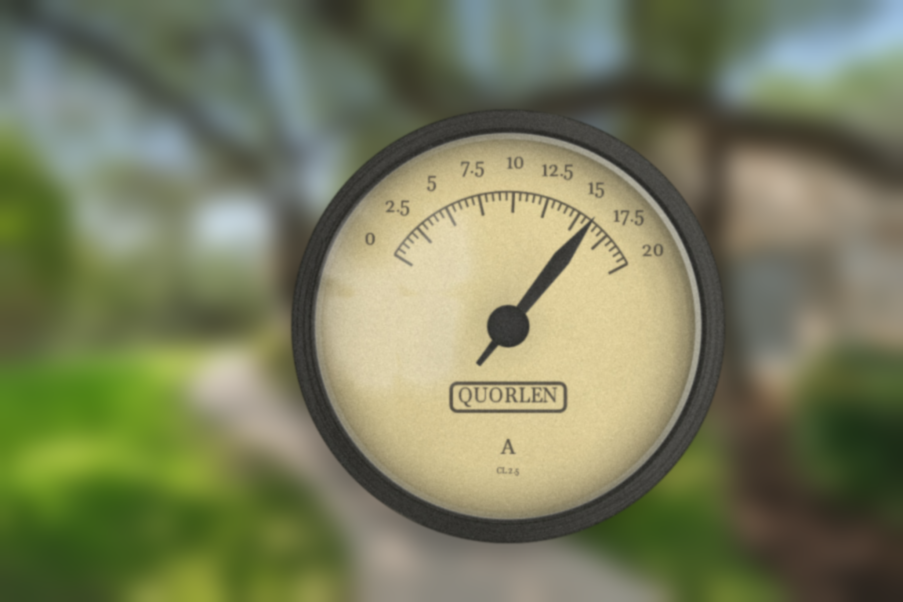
16 A
